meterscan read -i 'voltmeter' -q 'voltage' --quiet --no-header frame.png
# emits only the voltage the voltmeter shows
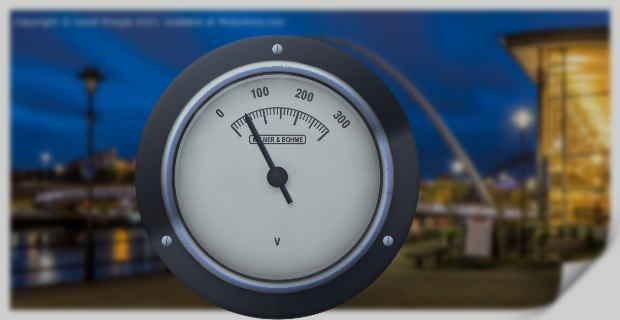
50 V
